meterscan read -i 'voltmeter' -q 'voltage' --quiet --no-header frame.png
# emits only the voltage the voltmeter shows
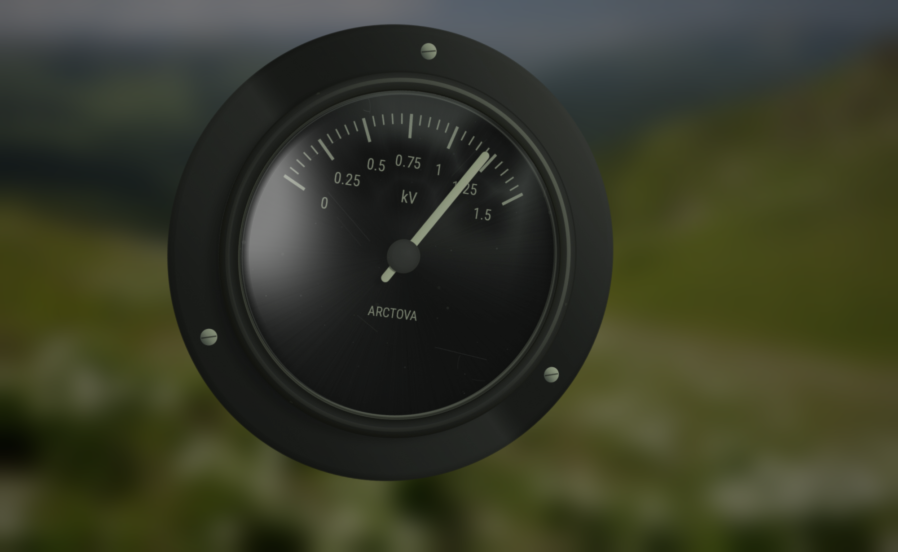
1.2 kV
